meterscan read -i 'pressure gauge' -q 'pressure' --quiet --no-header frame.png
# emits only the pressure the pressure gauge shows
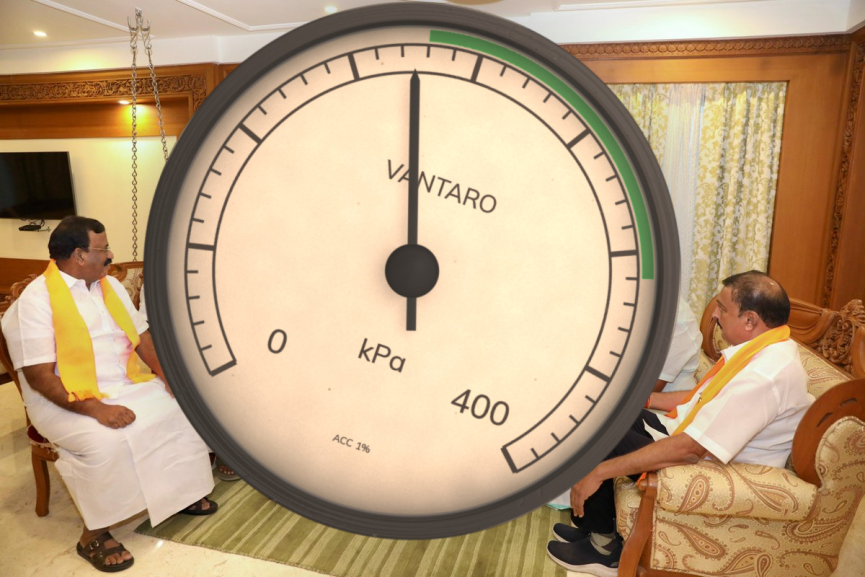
175 kPa
